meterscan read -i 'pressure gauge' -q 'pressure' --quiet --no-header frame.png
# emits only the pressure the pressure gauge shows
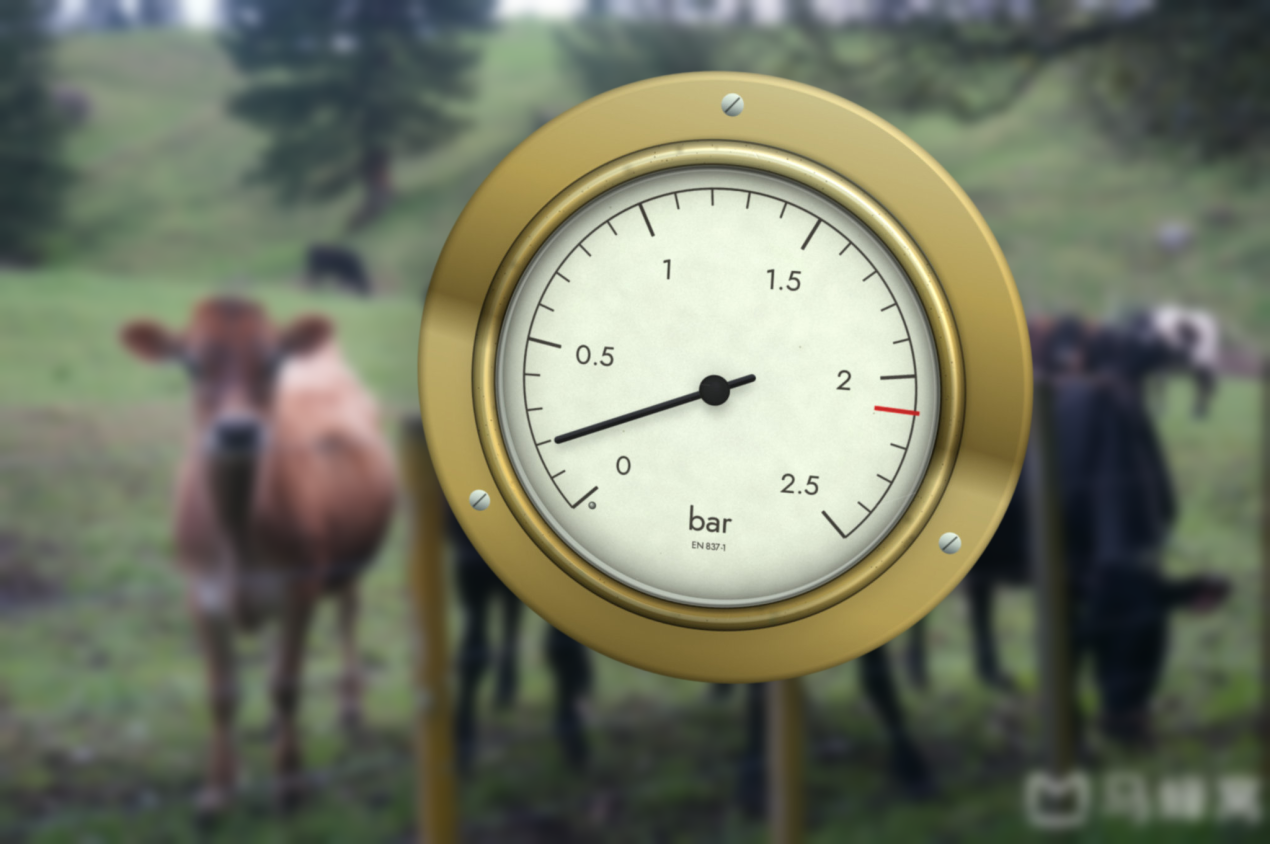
0.2 bar
